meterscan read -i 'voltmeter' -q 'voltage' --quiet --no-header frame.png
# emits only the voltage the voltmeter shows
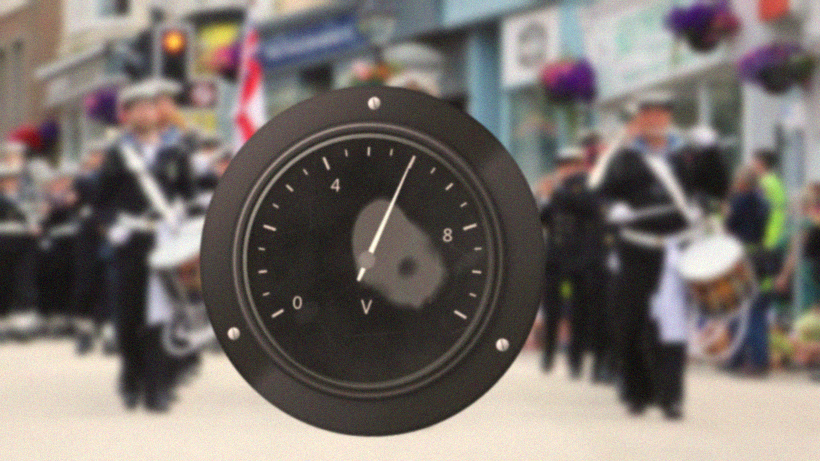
6 V
